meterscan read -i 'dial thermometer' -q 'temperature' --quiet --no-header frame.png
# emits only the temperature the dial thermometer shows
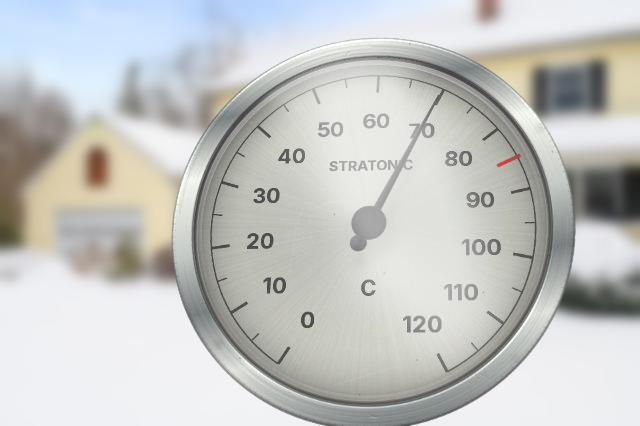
70 °C
